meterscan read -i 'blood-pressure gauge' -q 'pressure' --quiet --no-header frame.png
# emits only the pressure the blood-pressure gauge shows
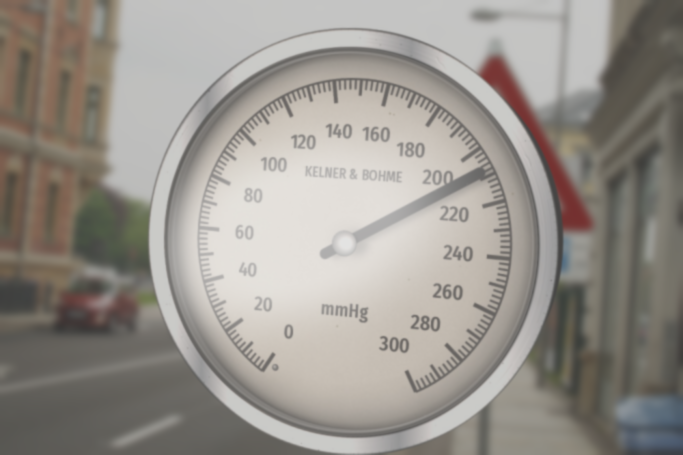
208 mmHg
